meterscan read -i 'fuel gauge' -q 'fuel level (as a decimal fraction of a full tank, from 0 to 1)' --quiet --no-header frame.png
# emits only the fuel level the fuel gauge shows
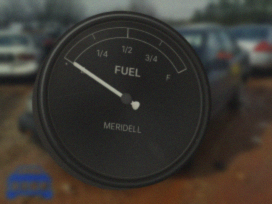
0
